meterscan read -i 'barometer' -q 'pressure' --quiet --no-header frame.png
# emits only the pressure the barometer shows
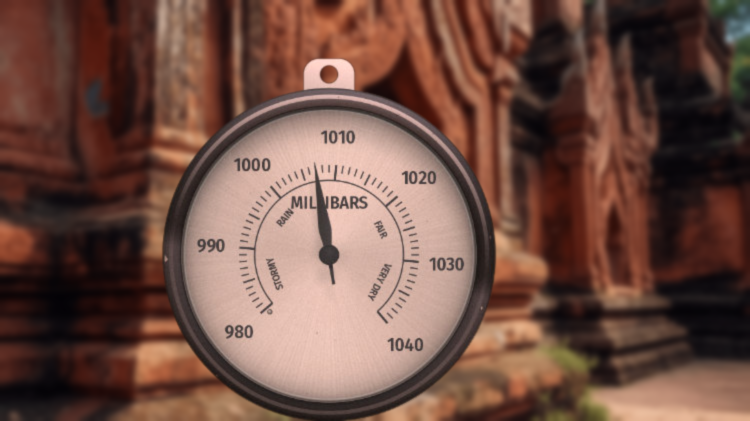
1007 mbar
